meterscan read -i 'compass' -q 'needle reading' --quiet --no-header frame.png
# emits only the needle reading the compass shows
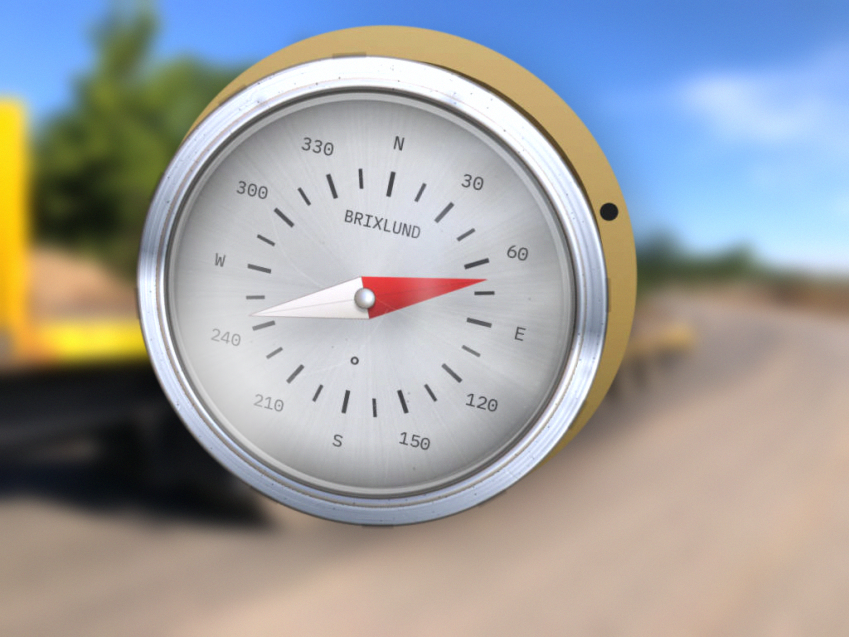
67.5 °
